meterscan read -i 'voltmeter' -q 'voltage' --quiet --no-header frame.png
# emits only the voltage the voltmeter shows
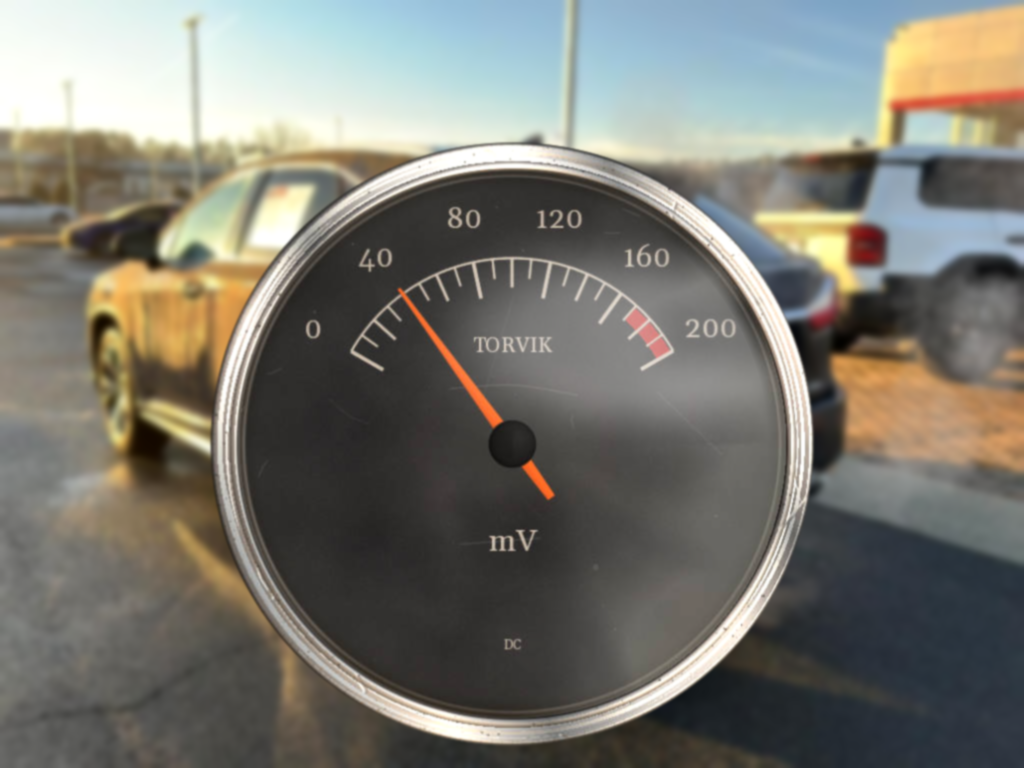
40 mV
